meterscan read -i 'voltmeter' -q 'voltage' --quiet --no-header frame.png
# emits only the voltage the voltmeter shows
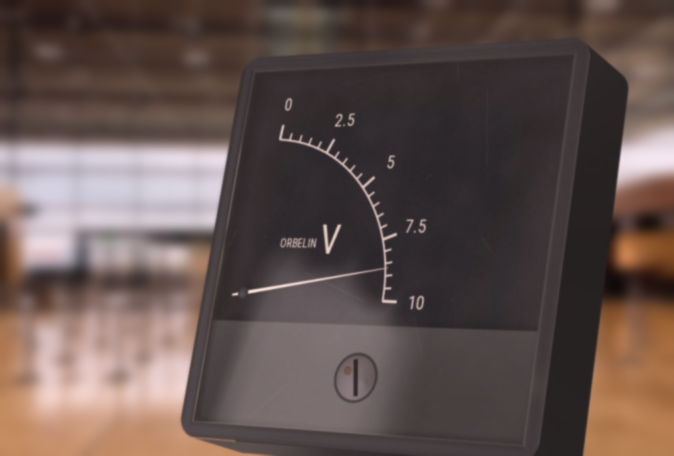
8.75 V
